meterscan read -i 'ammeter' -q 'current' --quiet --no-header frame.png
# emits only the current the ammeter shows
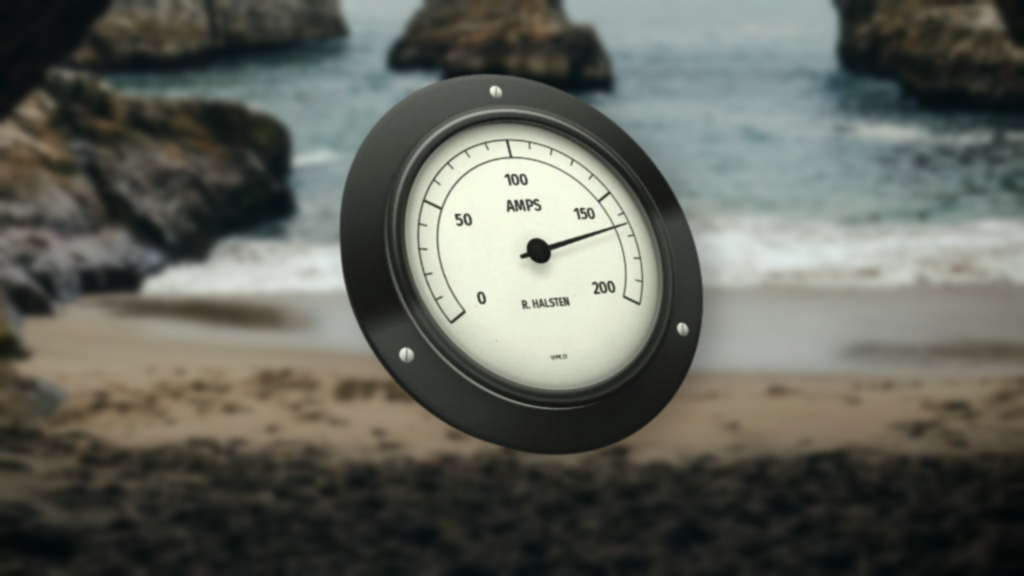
165 A
